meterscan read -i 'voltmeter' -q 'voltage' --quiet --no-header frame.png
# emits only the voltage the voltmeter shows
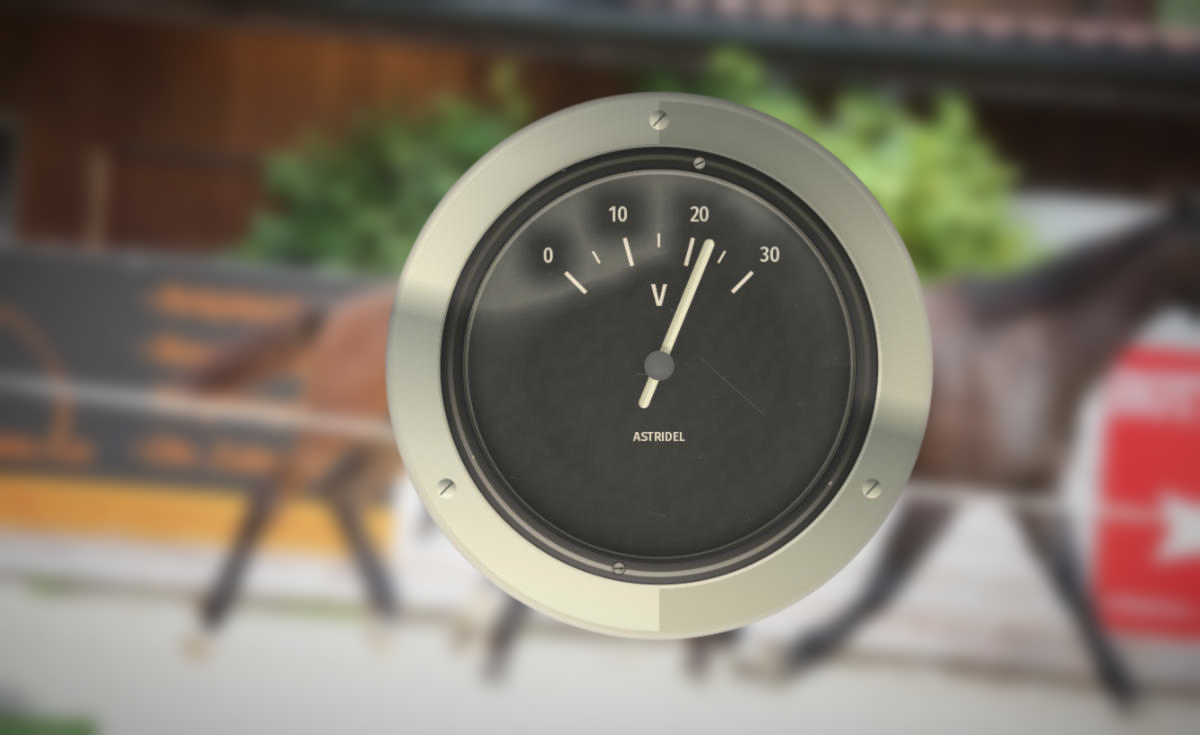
22.5 V
